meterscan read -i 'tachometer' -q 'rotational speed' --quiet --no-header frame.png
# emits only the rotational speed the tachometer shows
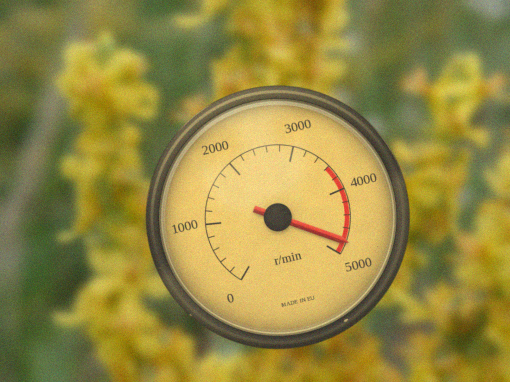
4800 rpm
